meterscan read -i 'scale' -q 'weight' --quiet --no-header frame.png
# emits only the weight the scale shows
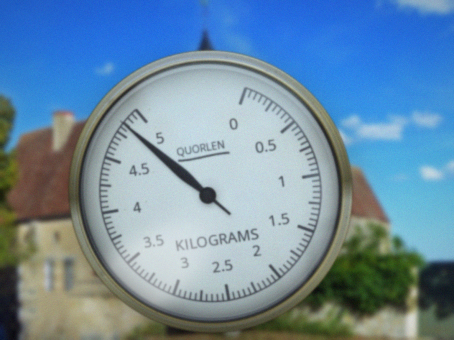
4.85 kg
